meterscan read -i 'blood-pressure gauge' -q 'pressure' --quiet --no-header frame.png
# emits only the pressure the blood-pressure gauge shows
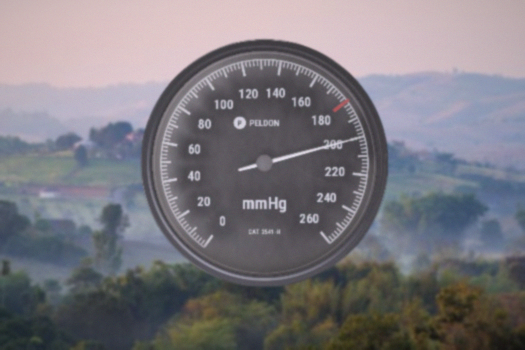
200 mmHg
